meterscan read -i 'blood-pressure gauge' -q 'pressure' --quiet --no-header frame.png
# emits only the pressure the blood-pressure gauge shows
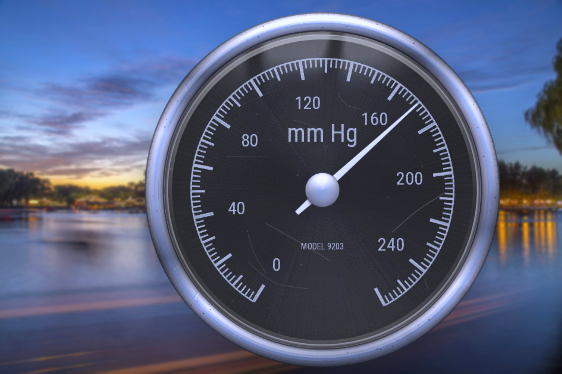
170 mmHg
